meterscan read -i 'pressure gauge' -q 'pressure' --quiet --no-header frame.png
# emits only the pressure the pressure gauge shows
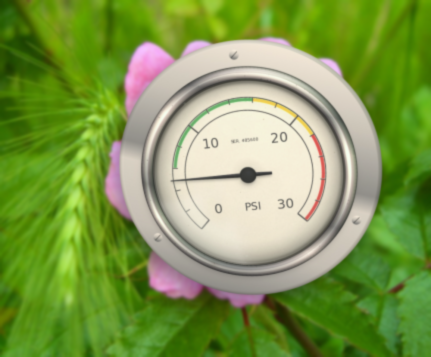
5 psi
